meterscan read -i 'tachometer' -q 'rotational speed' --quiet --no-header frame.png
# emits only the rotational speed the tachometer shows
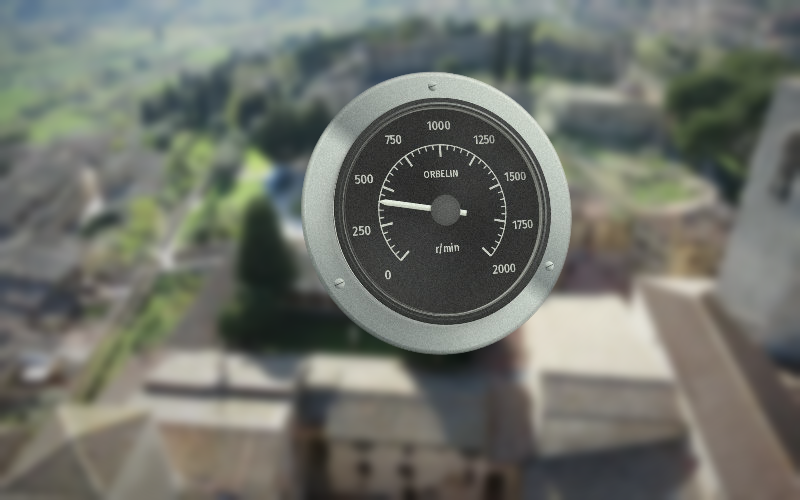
400 rpm
